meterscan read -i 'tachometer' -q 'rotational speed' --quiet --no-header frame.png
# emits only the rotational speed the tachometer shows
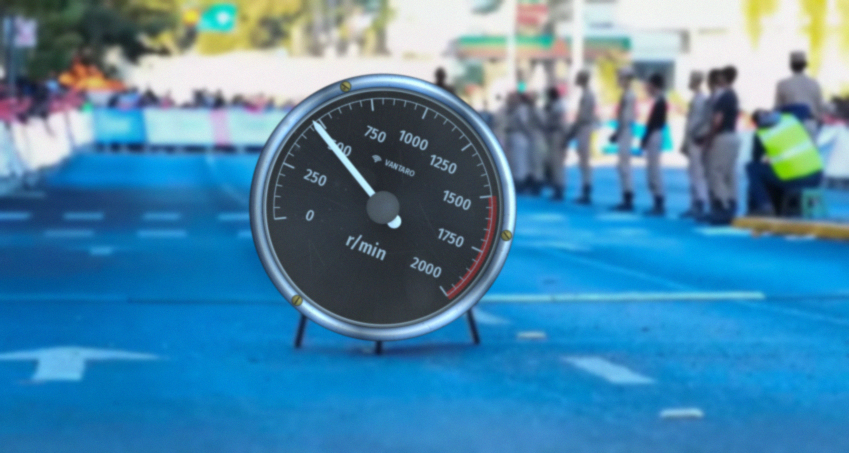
475 rpm
